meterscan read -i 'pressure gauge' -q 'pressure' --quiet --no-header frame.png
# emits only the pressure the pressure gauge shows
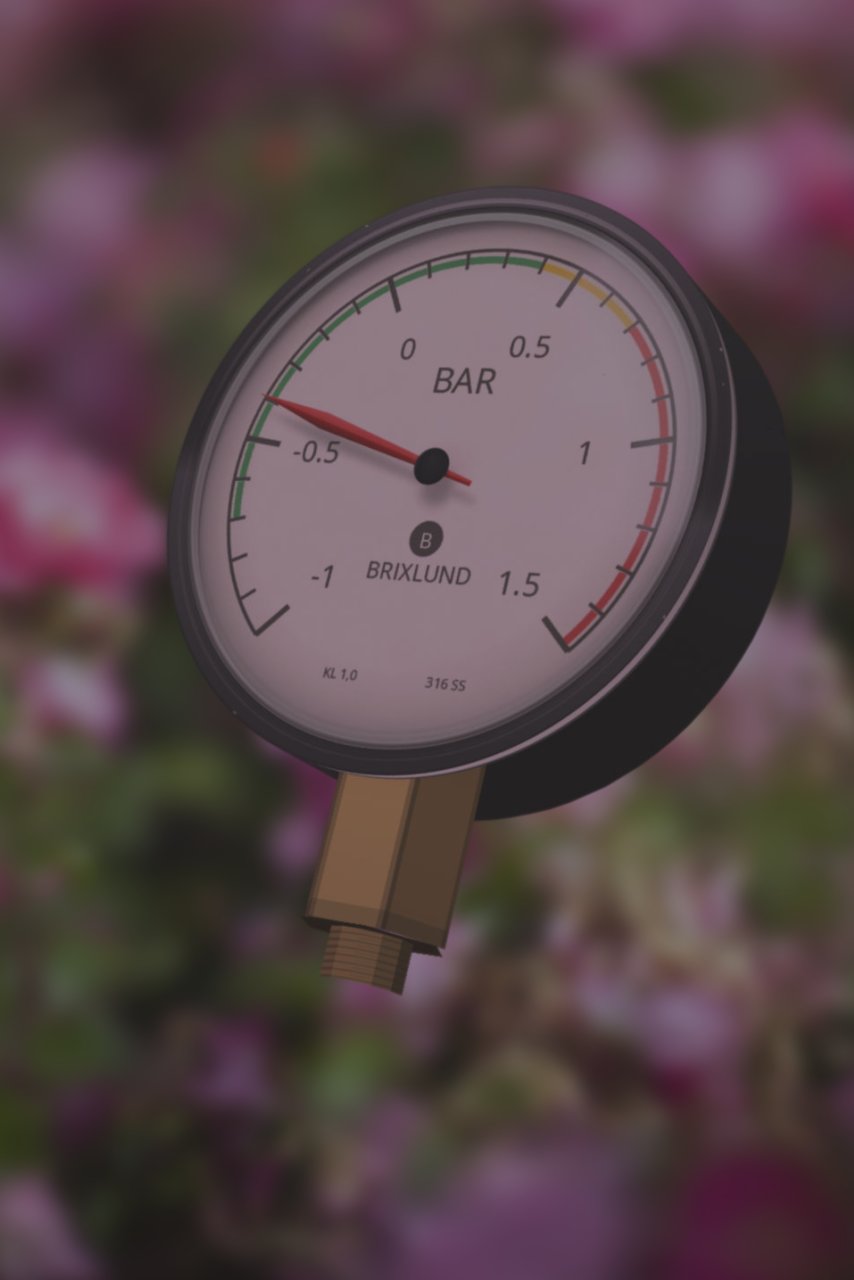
-0.4 bar
